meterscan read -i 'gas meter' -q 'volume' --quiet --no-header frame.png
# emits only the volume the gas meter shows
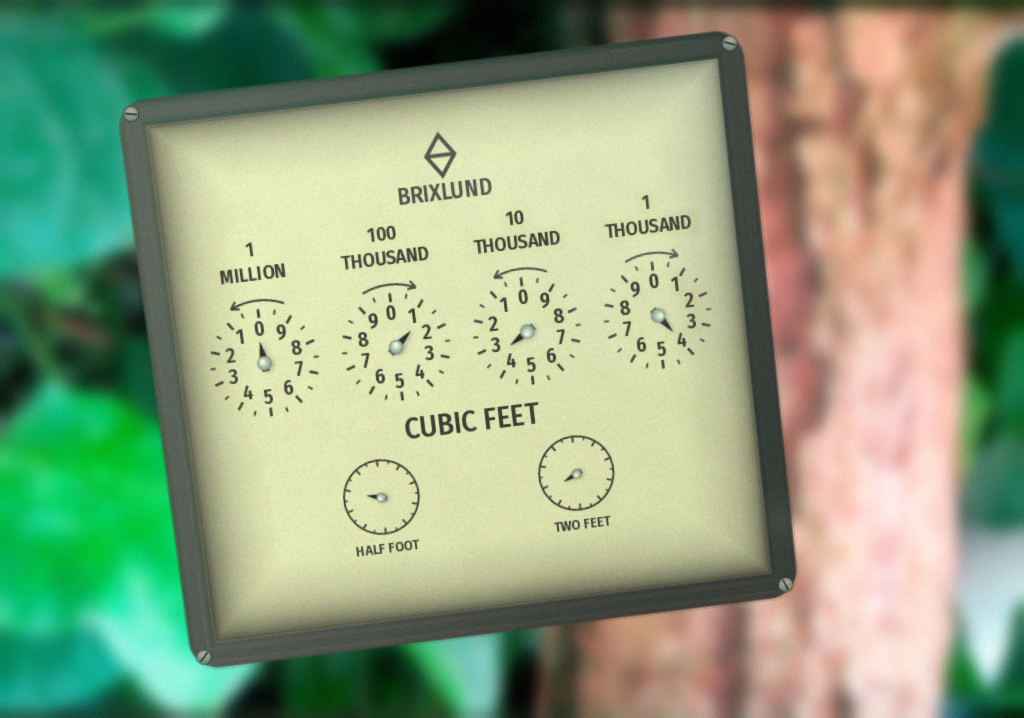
13400 ft³
